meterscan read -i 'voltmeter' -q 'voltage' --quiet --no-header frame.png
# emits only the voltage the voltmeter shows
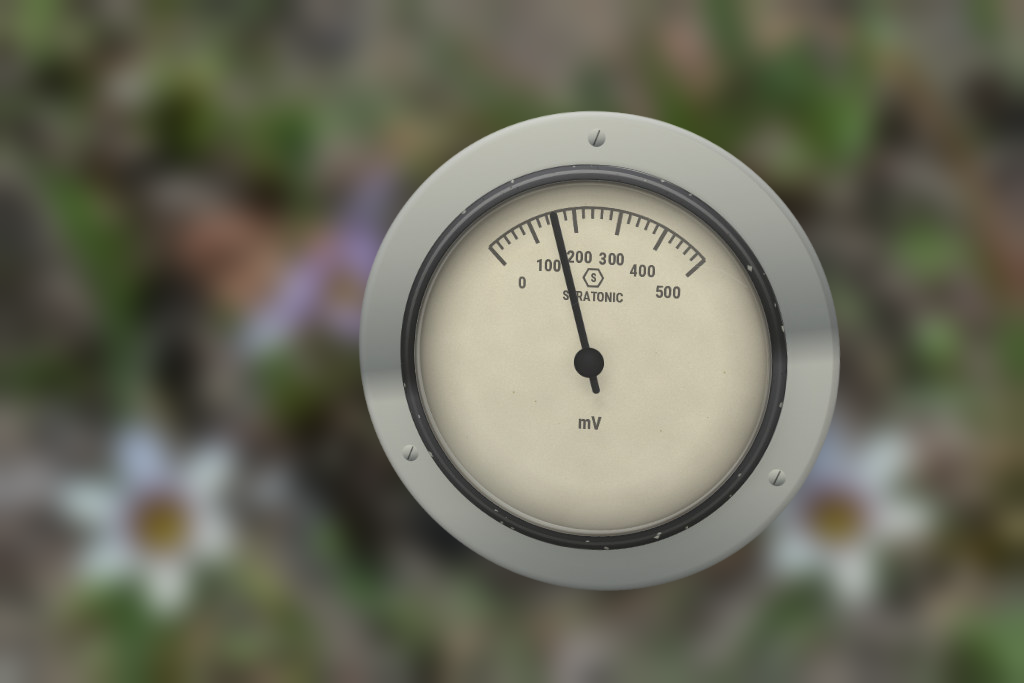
160 mV
